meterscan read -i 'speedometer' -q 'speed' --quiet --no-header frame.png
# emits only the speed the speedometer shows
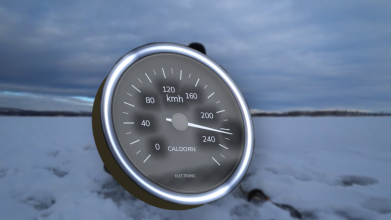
225 km/h
